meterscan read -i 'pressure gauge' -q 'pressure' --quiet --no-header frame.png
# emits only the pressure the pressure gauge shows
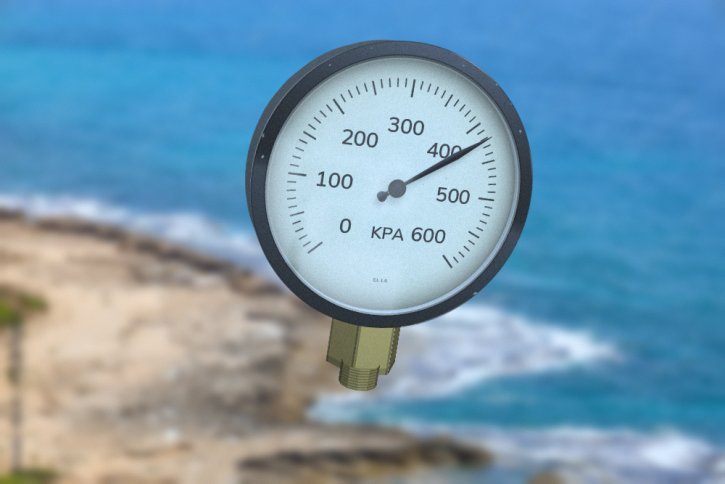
420 kPa
